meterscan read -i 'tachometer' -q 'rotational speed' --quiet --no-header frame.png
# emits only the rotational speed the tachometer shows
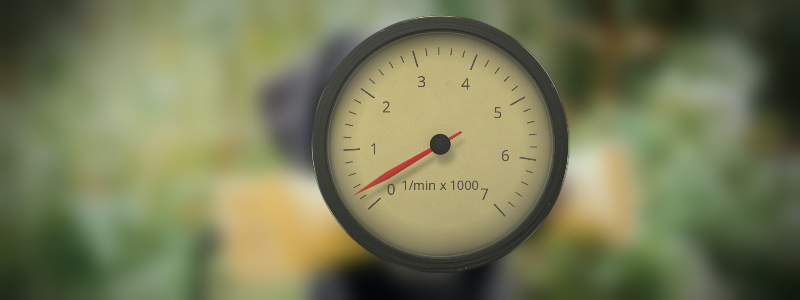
300 rpm
